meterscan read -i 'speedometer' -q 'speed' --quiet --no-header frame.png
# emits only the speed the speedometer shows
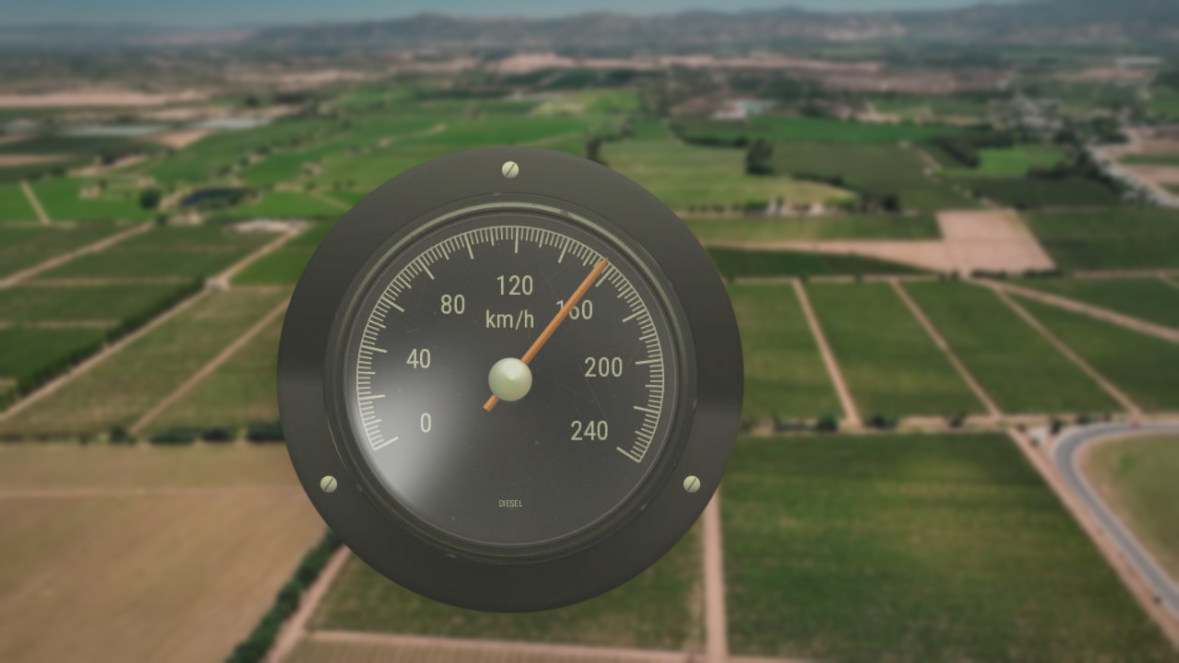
156 km/h
